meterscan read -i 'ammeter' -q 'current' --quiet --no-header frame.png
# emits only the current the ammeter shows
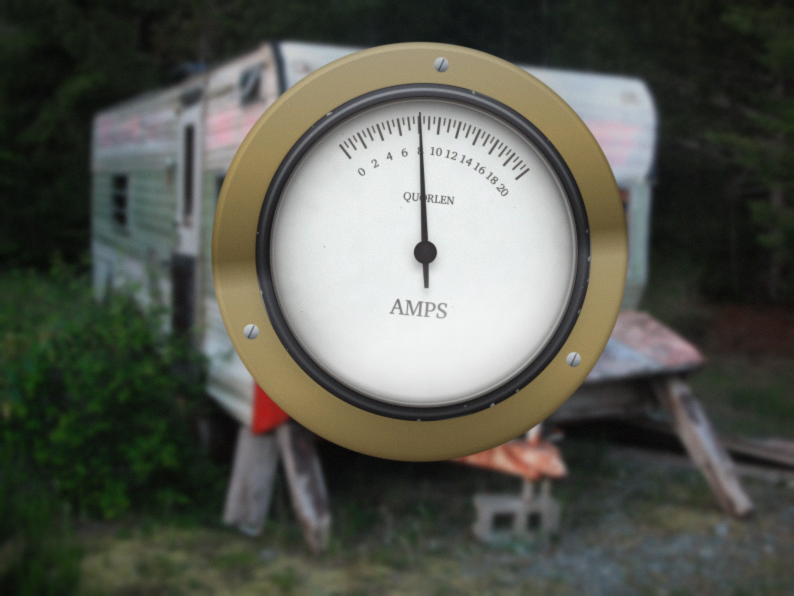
8 A
